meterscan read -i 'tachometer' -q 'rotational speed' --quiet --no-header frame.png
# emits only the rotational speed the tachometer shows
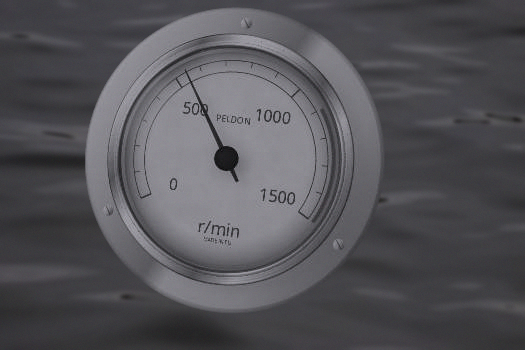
550 rpm
